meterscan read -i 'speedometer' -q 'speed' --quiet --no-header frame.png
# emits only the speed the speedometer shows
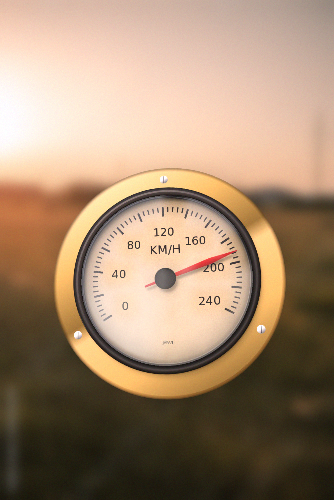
192 km/h
